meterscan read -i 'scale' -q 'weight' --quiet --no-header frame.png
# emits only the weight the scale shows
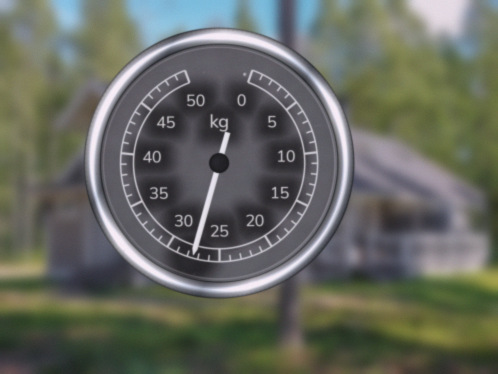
27.5 kg
